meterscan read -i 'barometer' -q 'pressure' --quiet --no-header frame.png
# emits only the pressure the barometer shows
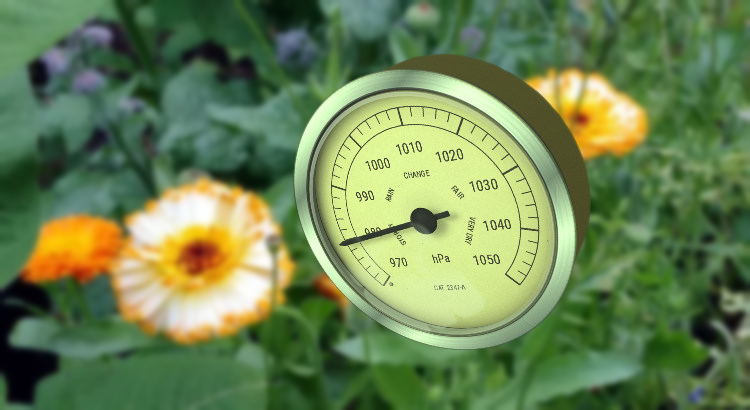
980 hPa
